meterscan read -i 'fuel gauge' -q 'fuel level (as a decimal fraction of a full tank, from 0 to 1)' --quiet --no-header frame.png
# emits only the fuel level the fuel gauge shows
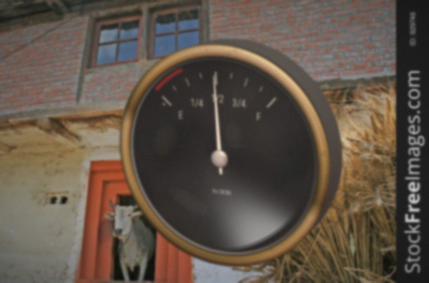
0.5
